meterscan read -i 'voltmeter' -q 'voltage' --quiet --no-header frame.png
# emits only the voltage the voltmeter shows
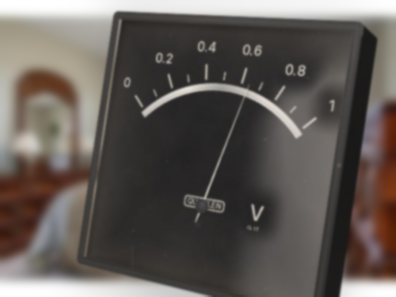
0.65 V
